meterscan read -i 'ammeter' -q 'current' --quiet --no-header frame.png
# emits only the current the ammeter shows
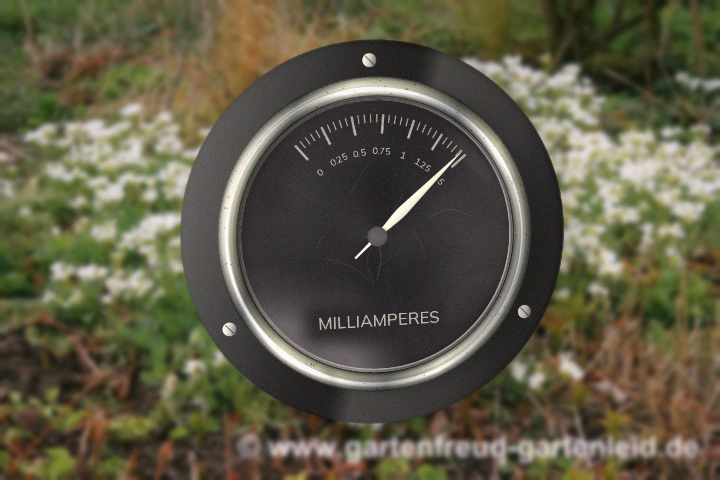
1.45 mA
